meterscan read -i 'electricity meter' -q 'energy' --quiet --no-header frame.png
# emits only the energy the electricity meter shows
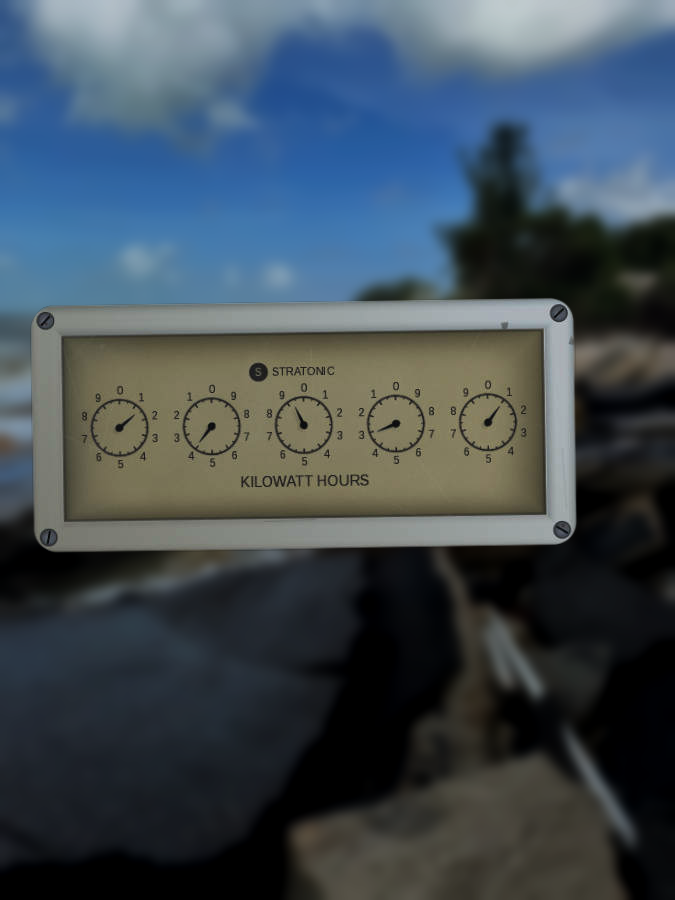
13931 kWh
